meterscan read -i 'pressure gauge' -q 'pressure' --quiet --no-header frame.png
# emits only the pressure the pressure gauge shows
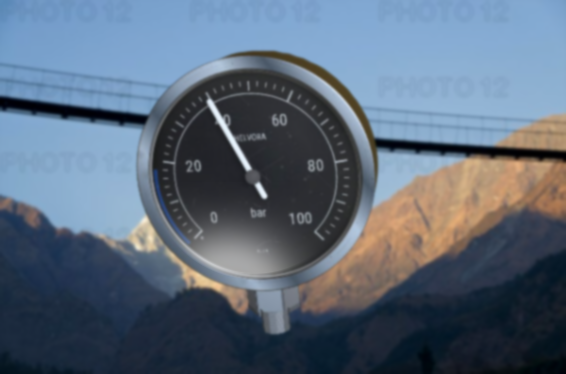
40 bar
